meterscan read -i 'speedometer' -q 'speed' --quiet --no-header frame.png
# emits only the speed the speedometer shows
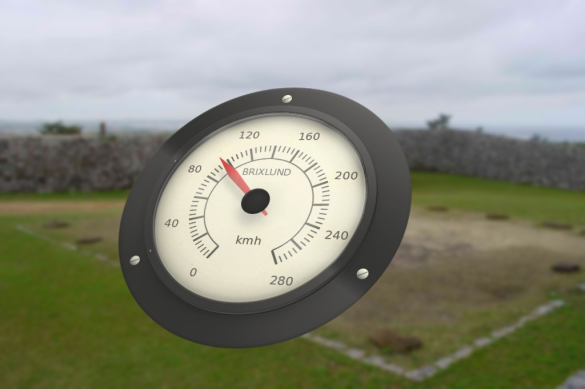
96 km/h
